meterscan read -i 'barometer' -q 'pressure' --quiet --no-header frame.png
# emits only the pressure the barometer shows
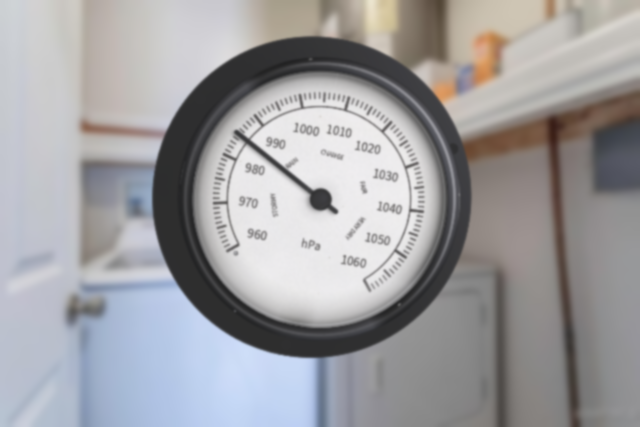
985 hPa
